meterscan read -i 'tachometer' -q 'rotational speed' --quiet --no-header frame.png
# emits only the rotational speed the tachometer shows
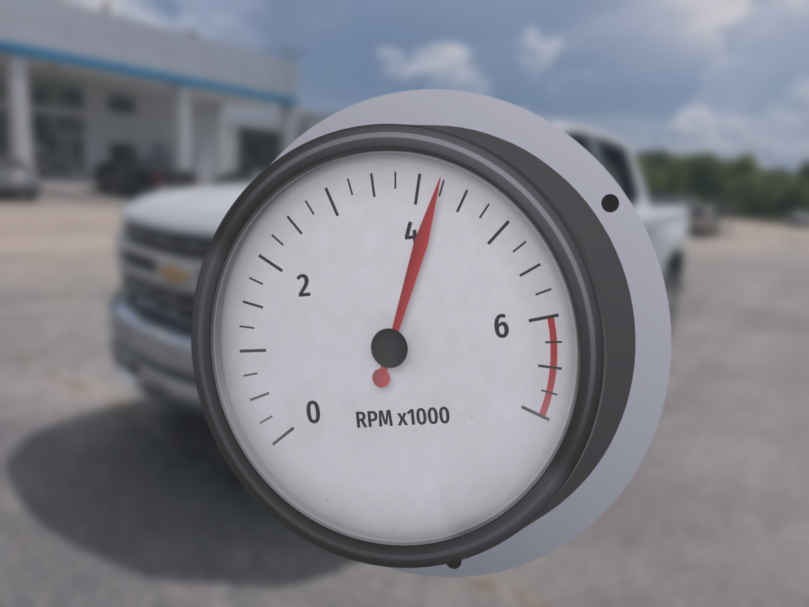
4250 rpm
